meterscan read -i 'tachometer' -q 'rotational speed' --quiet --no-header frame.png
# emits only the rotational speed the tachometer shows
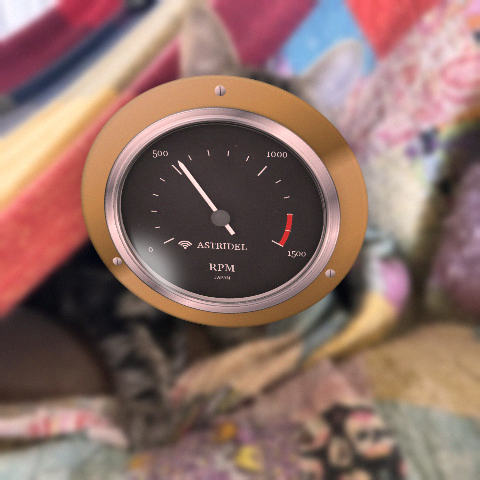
550 rpm
